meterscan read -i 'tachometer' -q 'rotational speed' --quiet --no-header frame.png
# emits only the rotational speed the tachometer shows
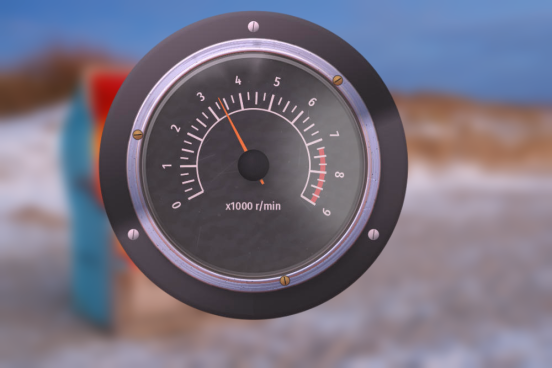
3375 rpm
